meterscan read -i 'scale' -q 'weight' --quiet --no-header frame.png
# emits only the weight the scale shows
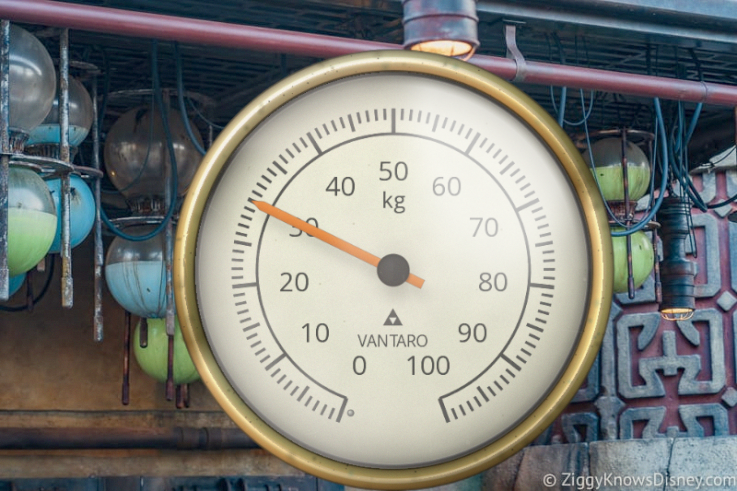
30 kg
